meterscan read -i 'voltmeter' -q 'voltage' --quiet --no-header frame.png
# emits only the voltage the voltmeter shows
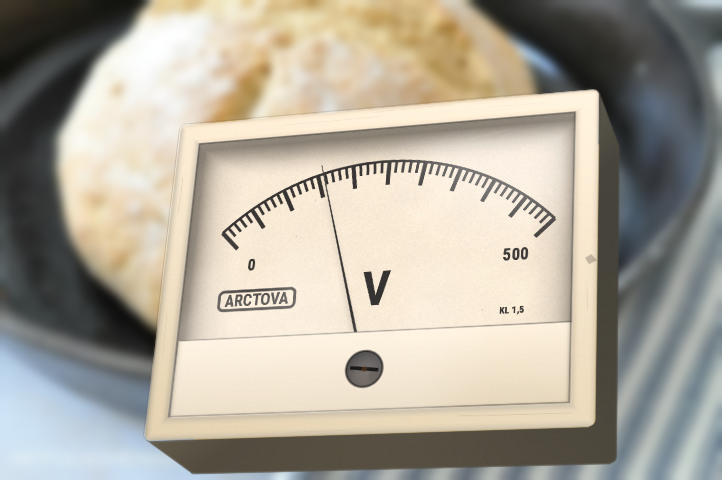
160 V
